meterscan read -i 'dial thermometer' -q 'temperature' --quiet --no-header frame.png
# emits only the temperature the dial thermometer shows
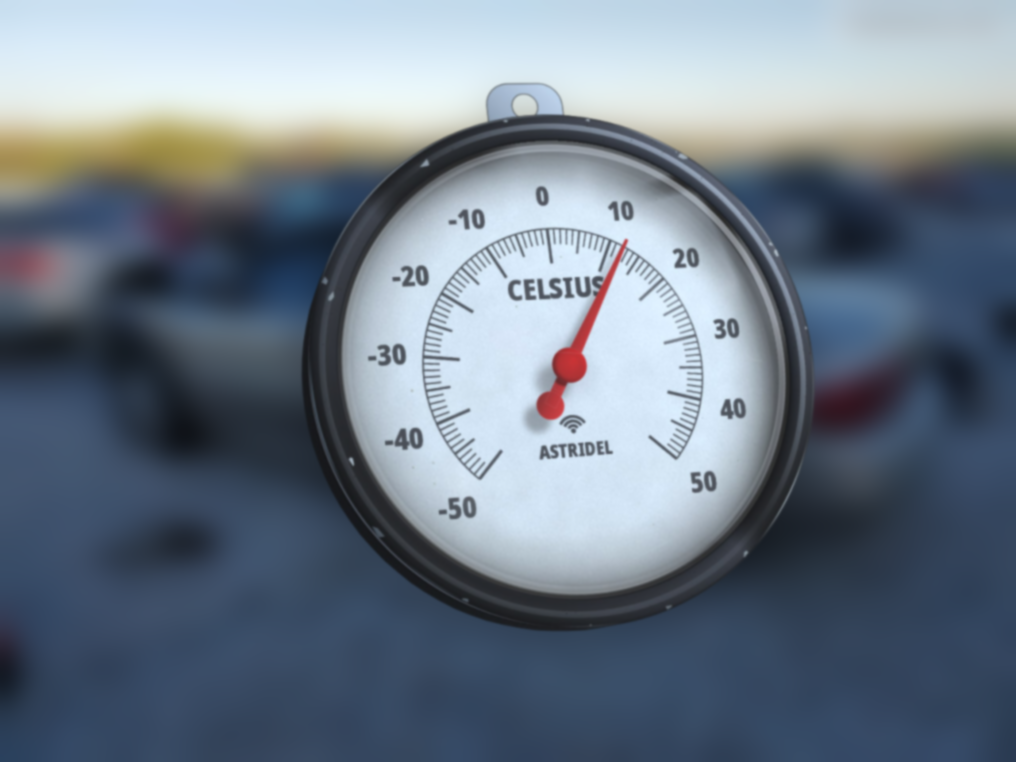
12 °C
